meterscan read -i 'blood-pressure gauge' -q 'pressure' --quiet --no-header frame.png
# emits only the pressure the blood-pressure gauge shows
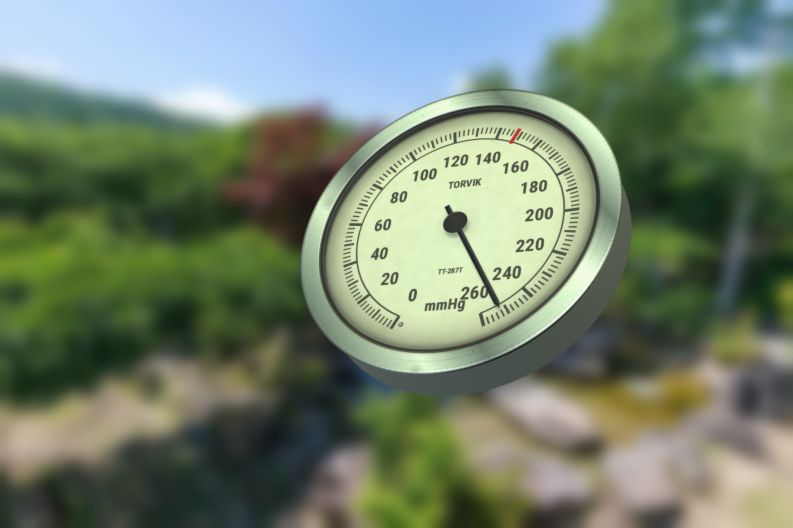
252 mmHg
